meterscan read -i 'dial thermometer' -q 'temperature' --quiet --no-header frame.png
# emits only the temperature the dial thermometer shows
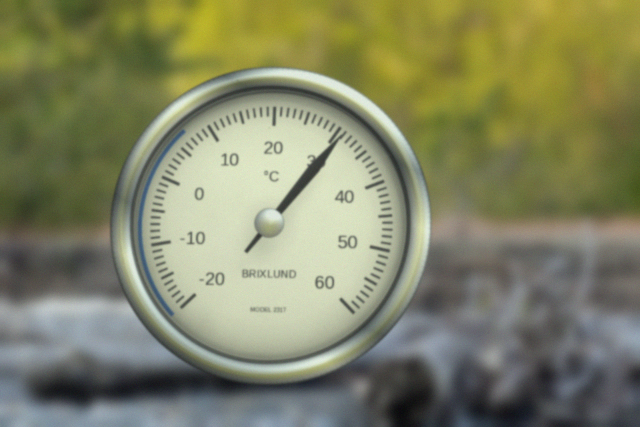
31 °C
